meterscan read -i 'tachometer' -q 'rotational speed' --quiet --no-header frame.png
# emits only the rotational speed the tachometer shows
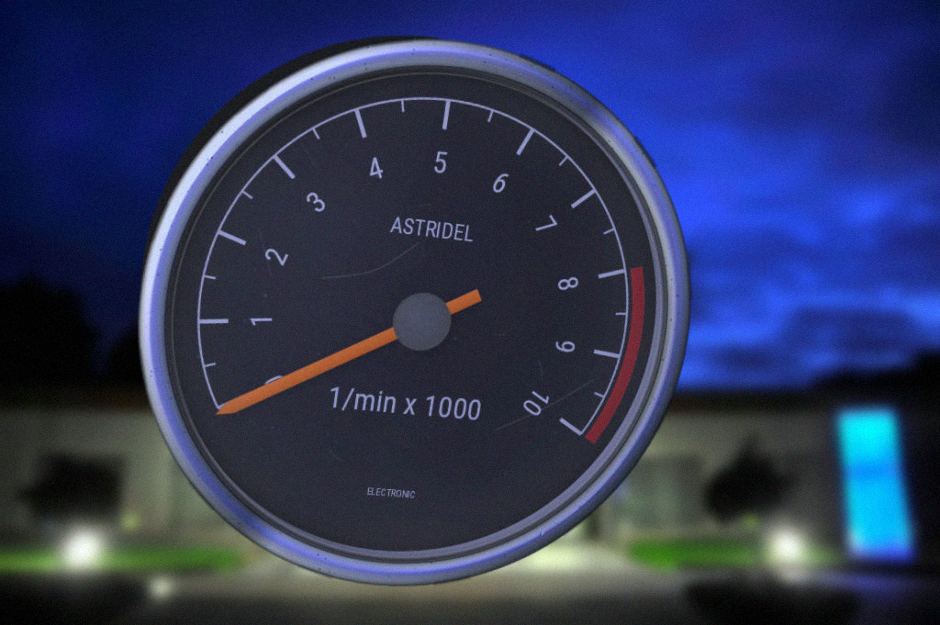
0 rpm
